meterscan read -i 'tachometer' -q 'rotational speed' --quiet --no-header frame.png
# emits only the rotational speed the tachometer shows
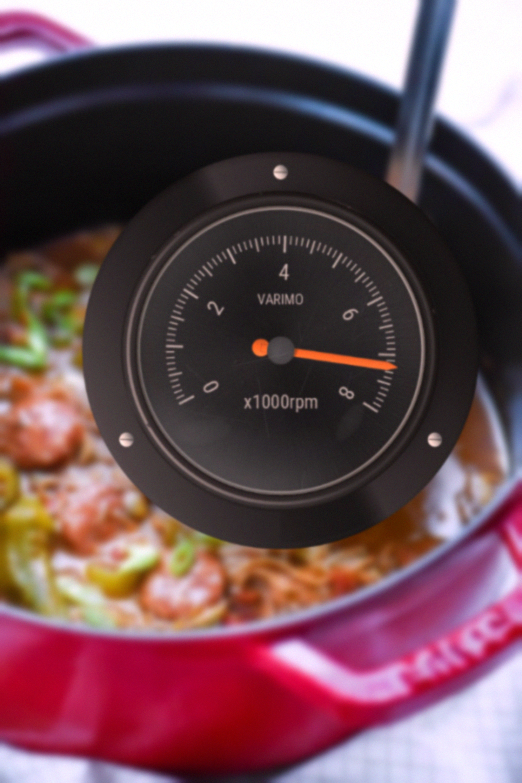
7200 rpm
